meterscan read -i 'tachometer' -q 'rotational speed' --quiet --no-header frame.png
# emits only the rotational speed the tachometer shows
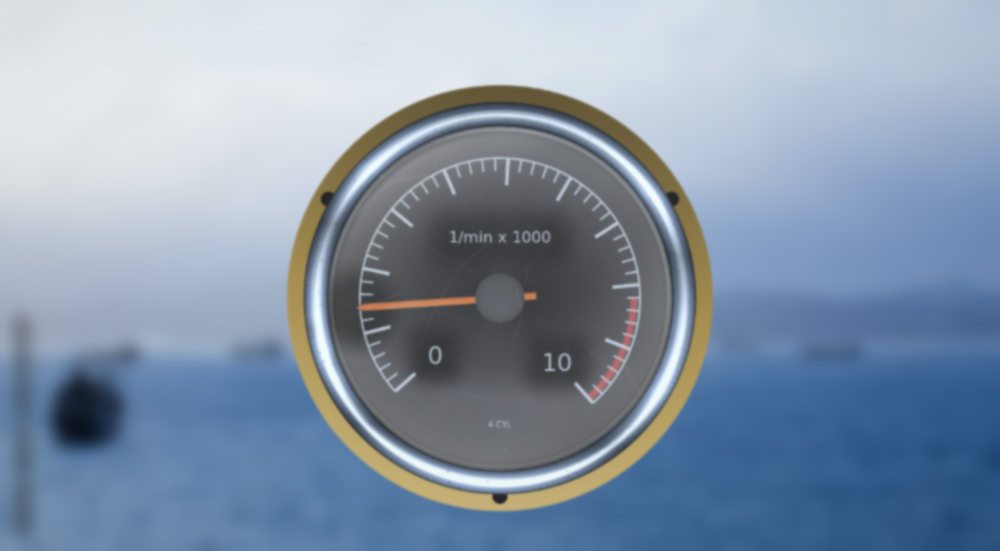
1400 rpm
